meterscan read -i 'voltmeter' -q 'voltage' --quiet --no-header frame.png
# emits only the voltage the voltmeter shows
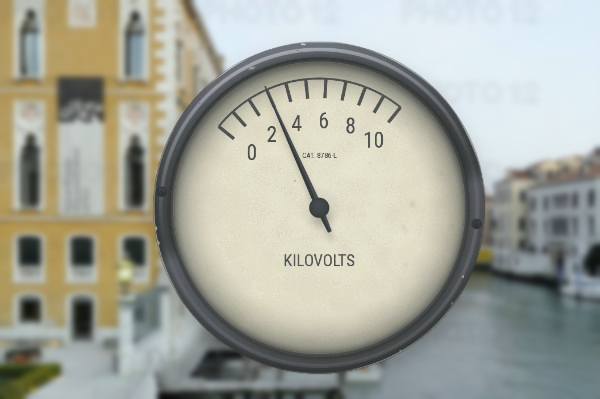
3 kV
